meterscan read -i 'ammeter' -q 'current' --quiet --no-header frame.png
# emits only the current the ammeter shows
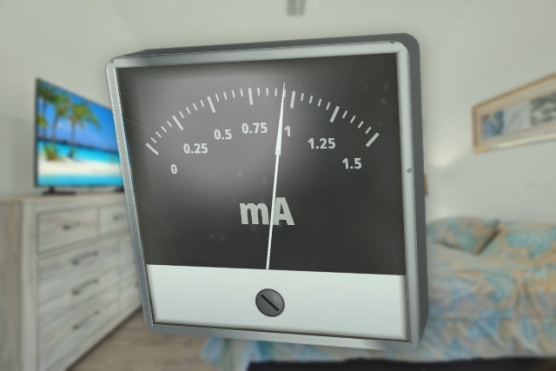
0.95 mA
